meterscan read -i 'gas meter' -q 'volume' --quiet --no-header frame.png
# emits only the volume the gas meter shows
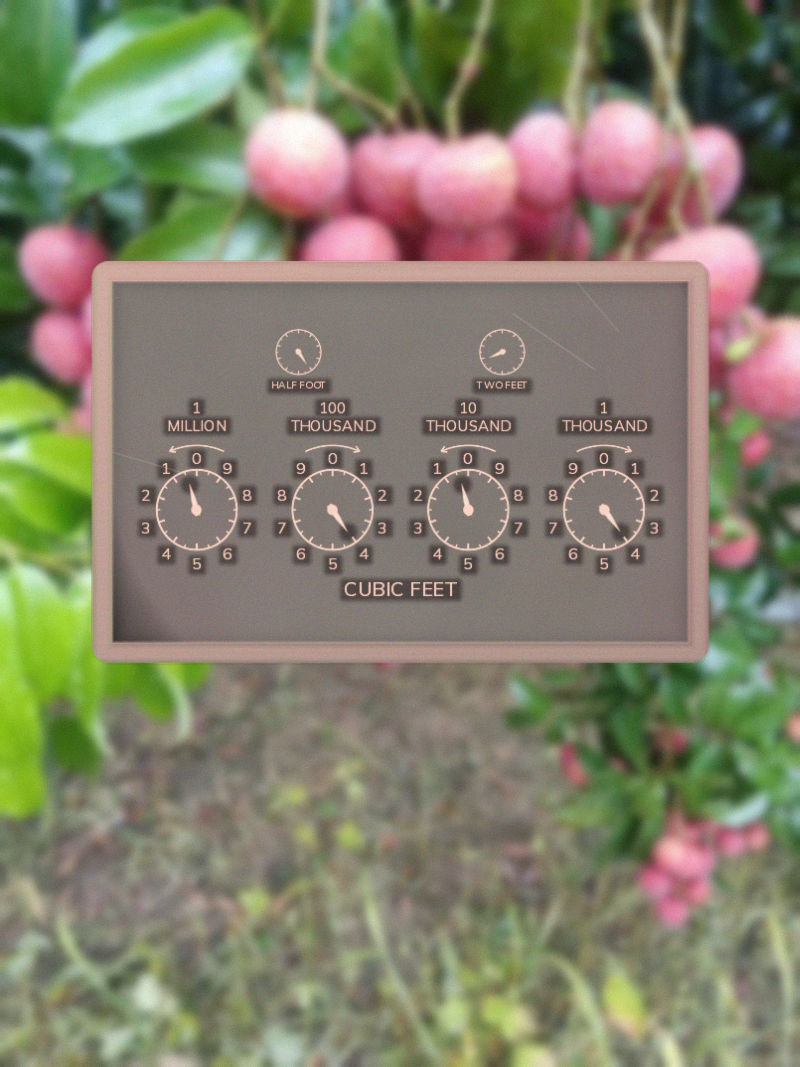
40400 ft³
